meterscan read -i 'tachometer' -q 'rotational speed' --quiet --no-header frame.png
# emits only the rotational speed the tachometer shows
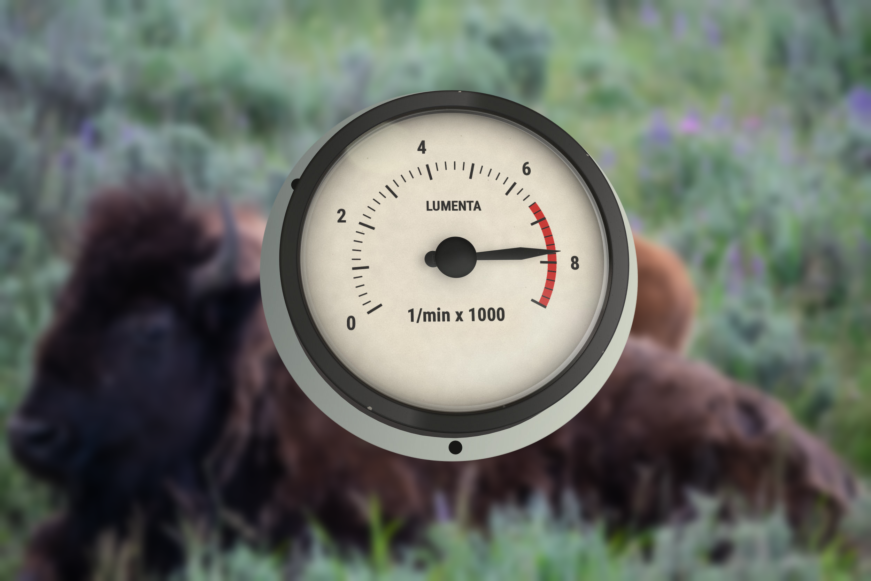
7800 rpm
